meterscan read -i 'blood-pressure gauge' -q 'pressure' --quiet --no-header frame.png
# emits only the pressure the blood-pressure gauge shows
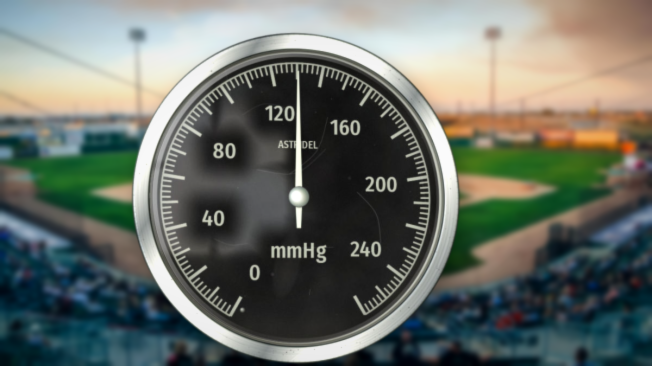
130 mmHg
